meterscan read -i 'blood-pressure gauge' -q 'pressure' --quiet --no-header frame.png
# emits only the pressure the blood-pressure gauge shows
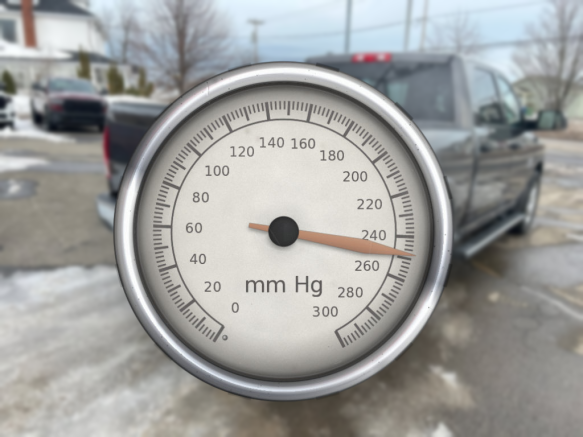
248 mmHg
